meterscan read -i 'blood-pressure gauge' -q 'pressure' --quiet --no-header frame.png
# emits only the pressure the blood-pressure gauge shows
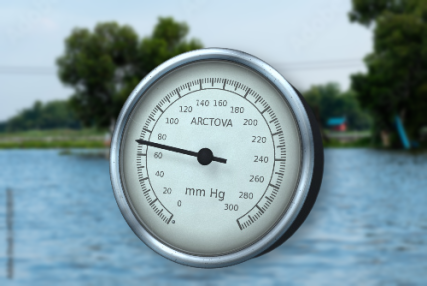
70 mmHg
